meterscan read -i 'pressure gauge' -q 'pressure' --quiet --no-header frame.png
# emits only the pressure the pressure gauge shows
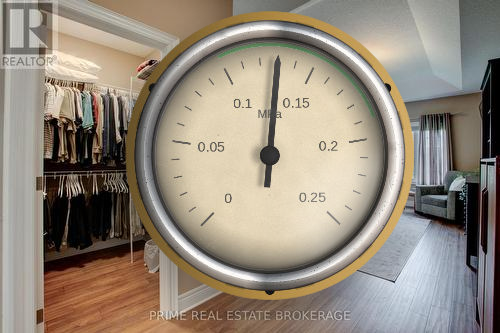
0.13 MPa
